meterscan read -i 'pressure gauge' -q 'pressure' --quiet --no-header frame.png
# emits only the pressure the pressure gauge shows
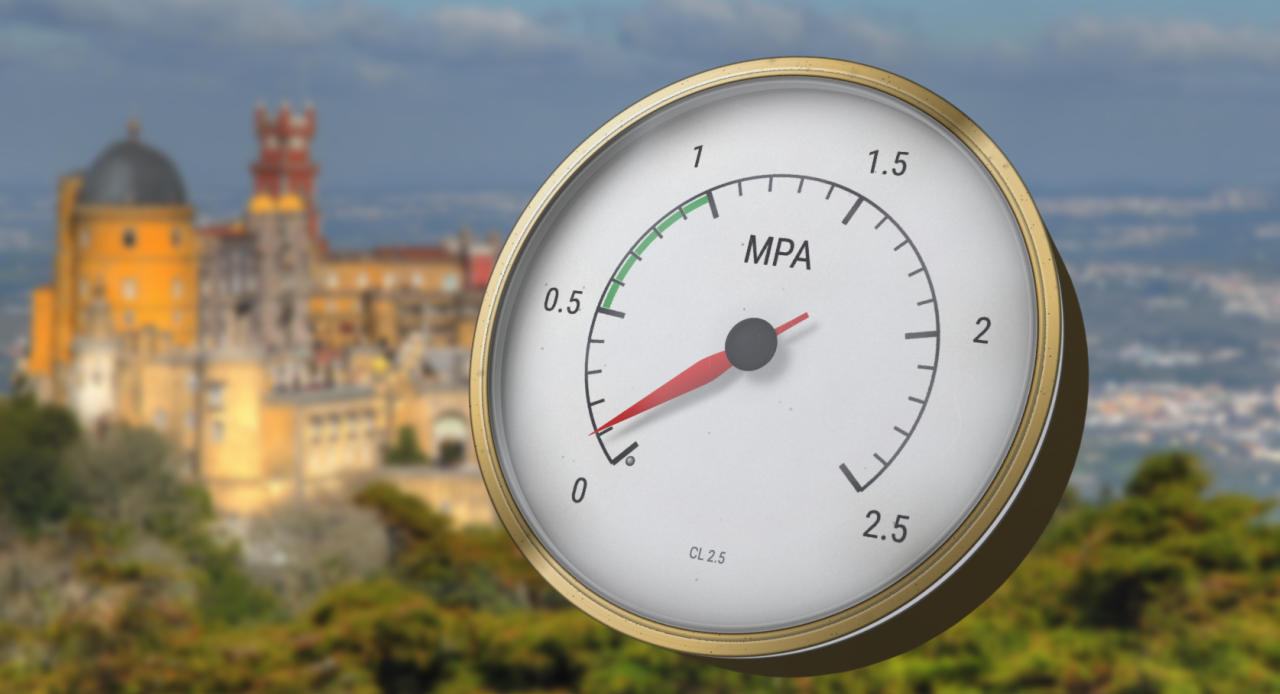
0.1 MPa
